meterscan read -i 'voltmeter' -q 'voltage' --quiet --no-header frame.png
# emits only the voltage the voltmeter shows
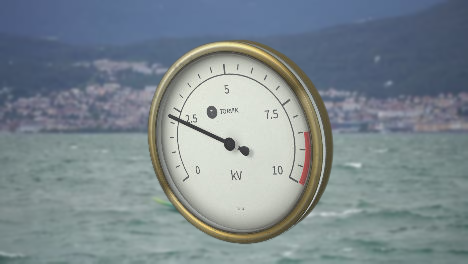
2.25 kV
